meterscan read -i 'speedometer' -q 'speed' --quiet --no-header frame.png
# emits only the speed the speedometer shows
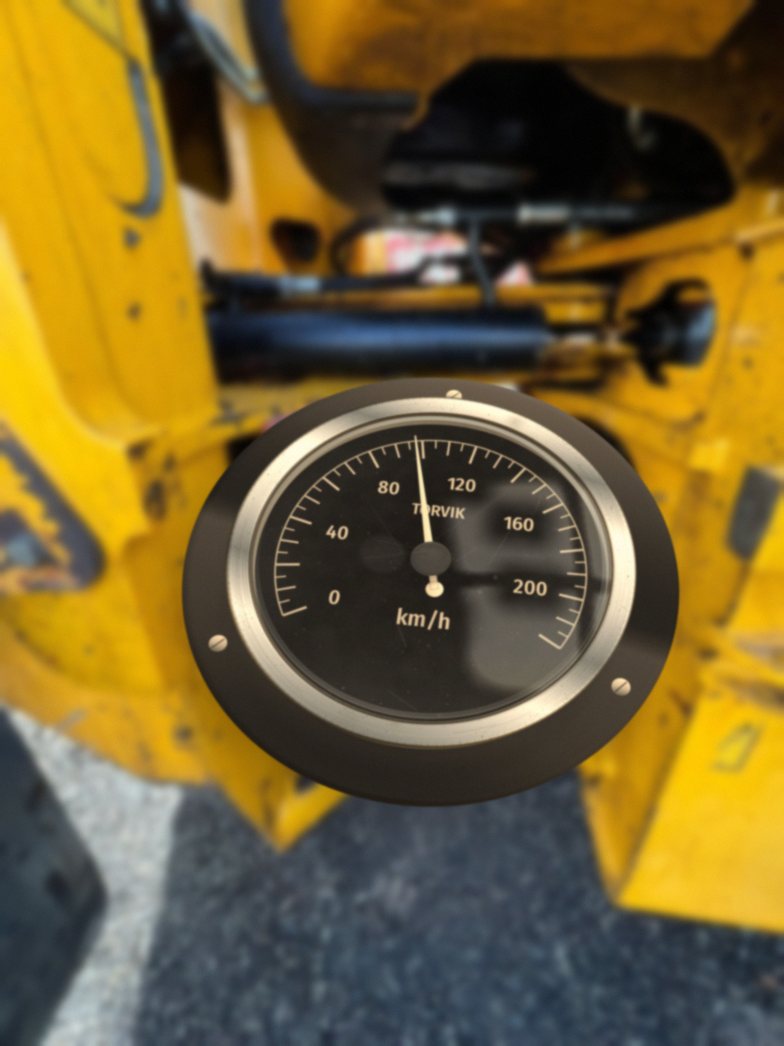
97.5 km/h
